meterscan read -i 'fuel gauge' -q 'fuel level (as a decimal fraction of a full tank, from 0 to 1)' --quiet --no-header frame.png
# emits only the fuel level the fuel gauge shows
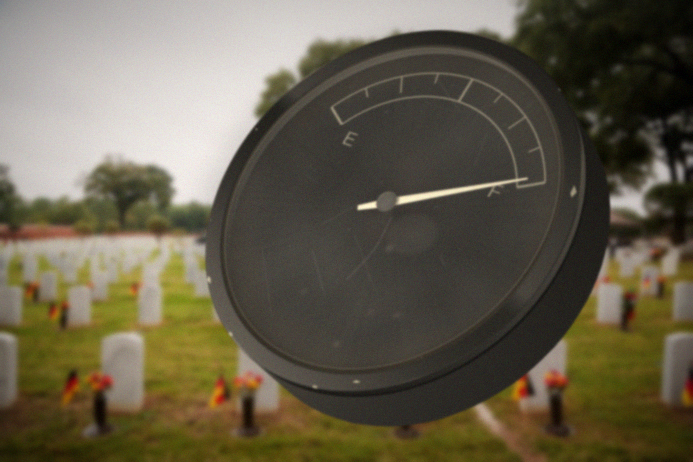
1
